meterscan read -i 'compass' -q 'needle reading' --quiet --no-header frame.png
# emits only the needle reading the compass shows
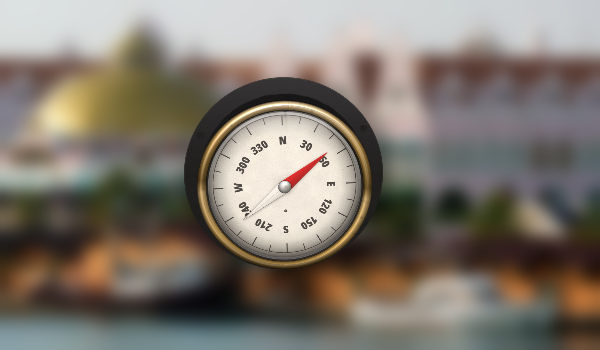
52.5 °
